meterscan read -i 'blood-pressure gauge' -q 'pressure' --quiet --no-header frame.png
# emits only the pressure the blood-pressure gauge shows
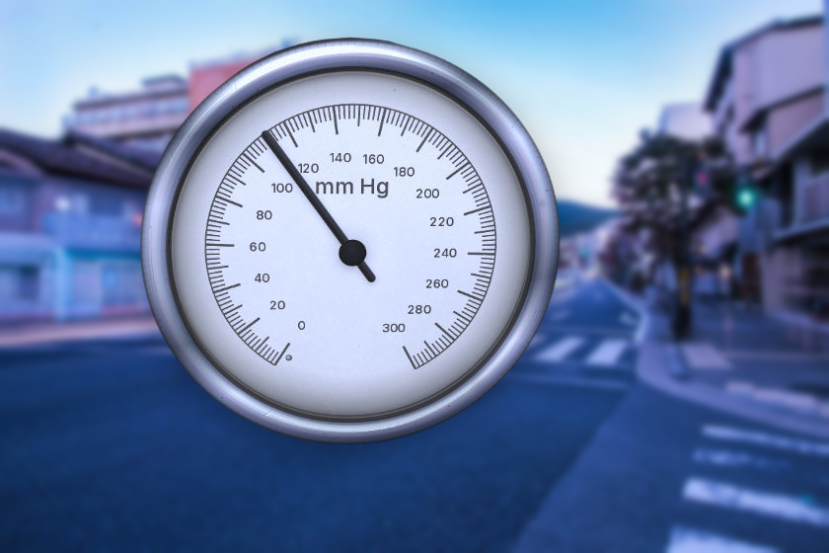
112 mmHg
